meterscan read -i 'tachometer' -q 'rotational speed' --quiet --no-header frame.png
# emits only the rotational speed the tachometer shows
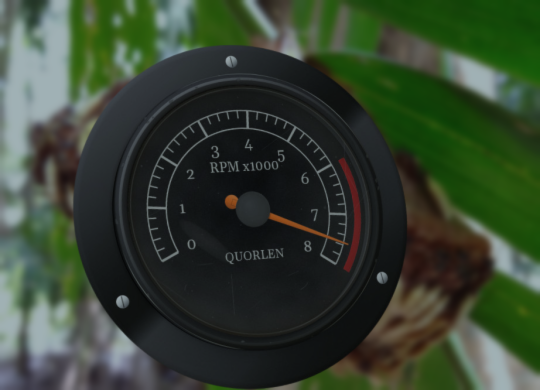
7600 rpm
